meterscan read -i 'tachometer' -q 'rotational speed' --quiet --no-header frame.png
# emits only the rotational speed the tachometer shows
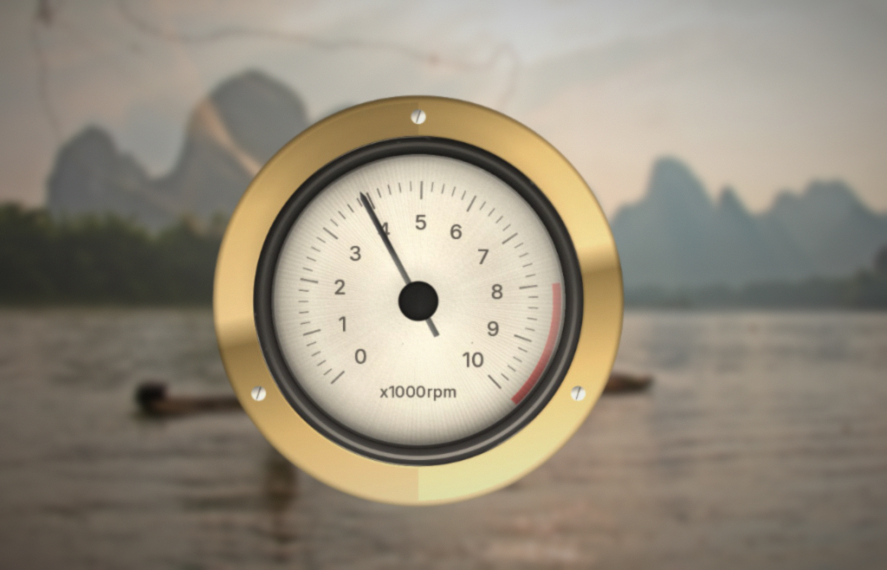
3900 rpm
